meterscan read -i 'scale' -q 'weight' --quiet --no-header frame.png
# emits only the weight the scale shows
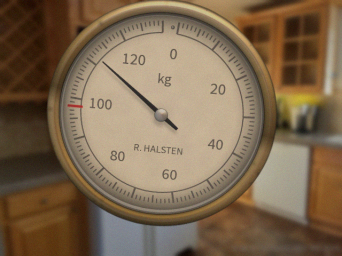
112 kg
